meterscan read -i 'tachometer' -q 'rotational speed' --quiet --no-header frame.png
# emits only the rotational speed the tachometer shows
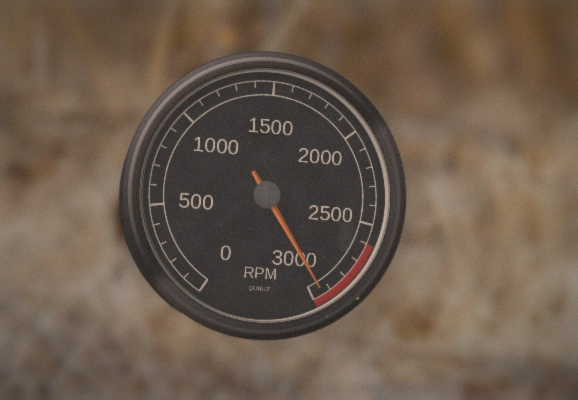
2950 rpm
